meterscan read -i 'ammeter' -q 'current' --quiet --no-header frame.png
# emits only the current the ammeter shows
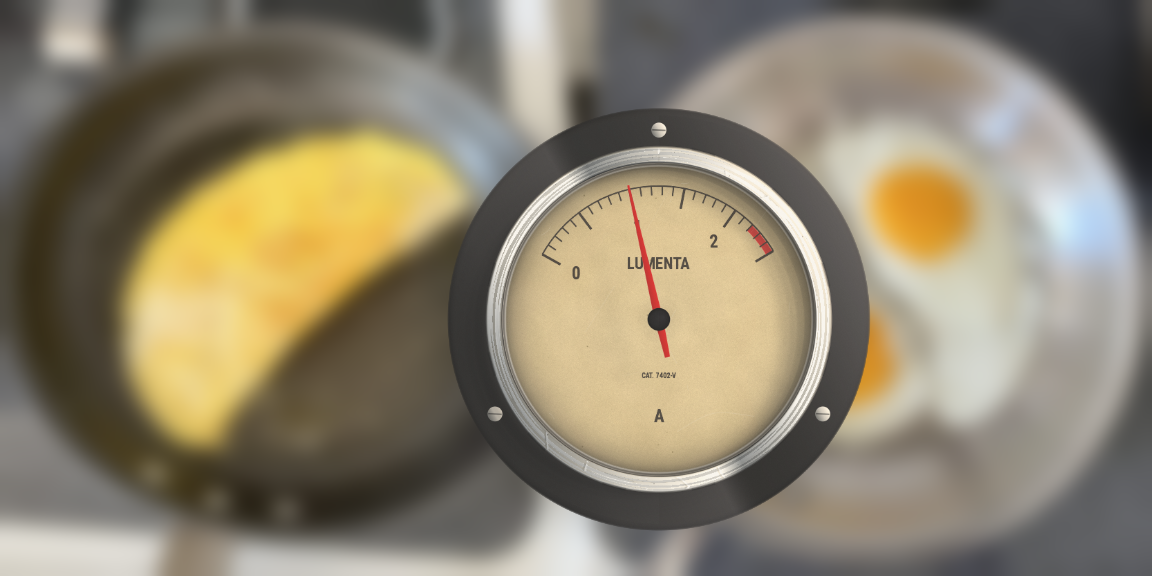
1 A
